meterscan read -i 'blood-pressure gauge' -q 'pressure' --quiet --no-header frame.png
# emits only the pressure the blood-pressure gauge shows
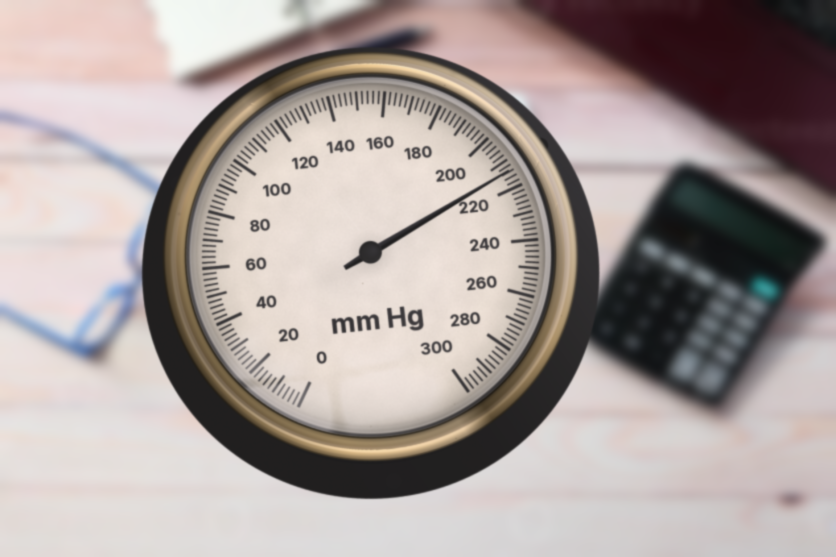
214 mmHg
